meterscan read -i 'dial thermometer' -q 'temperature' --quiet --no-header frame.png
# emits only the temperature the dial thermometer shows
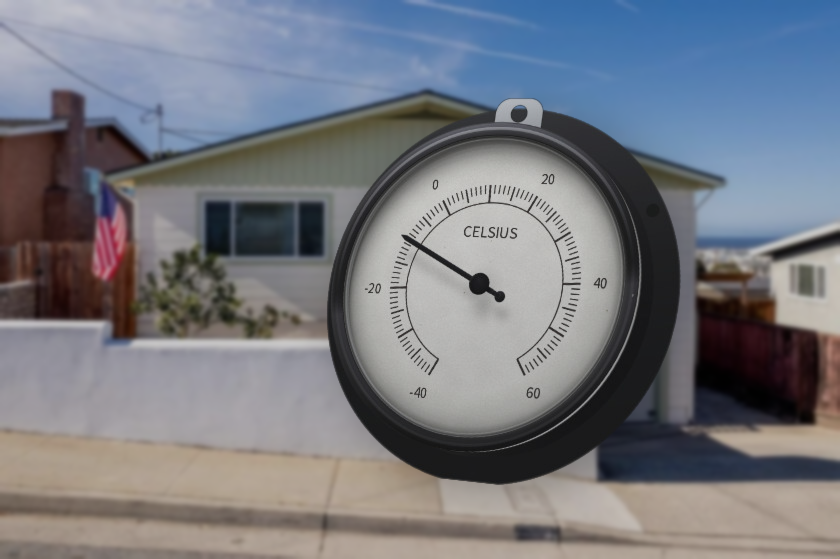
-10 °C
